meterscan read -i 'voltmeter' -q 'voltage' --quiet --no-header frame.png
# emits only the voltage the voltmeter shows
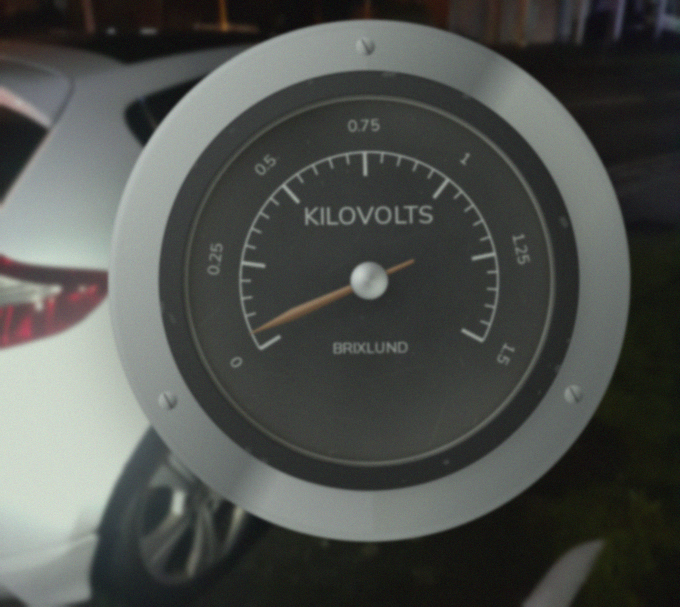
0.05 kV
